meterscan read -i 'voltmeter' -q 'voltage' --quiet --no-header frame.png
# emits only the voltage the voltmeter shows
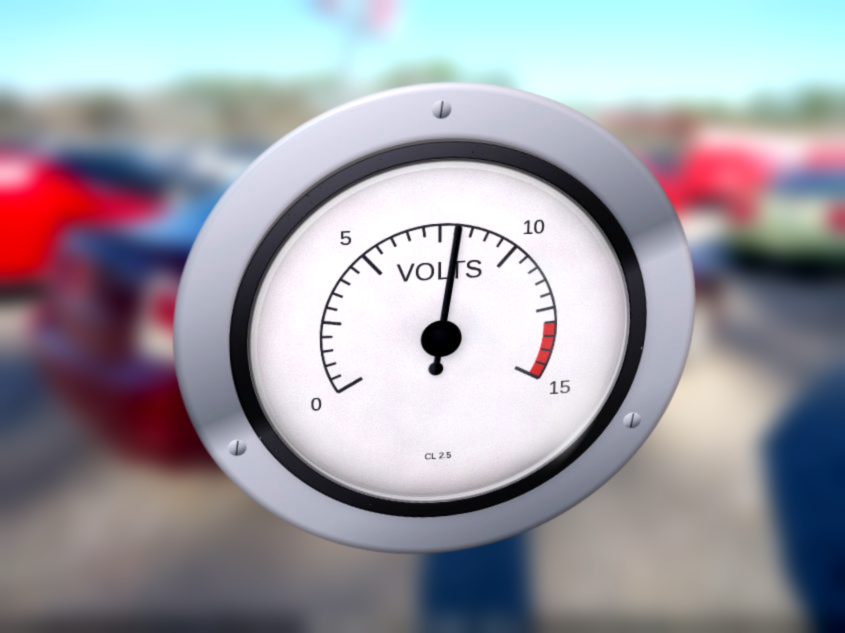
8 V
